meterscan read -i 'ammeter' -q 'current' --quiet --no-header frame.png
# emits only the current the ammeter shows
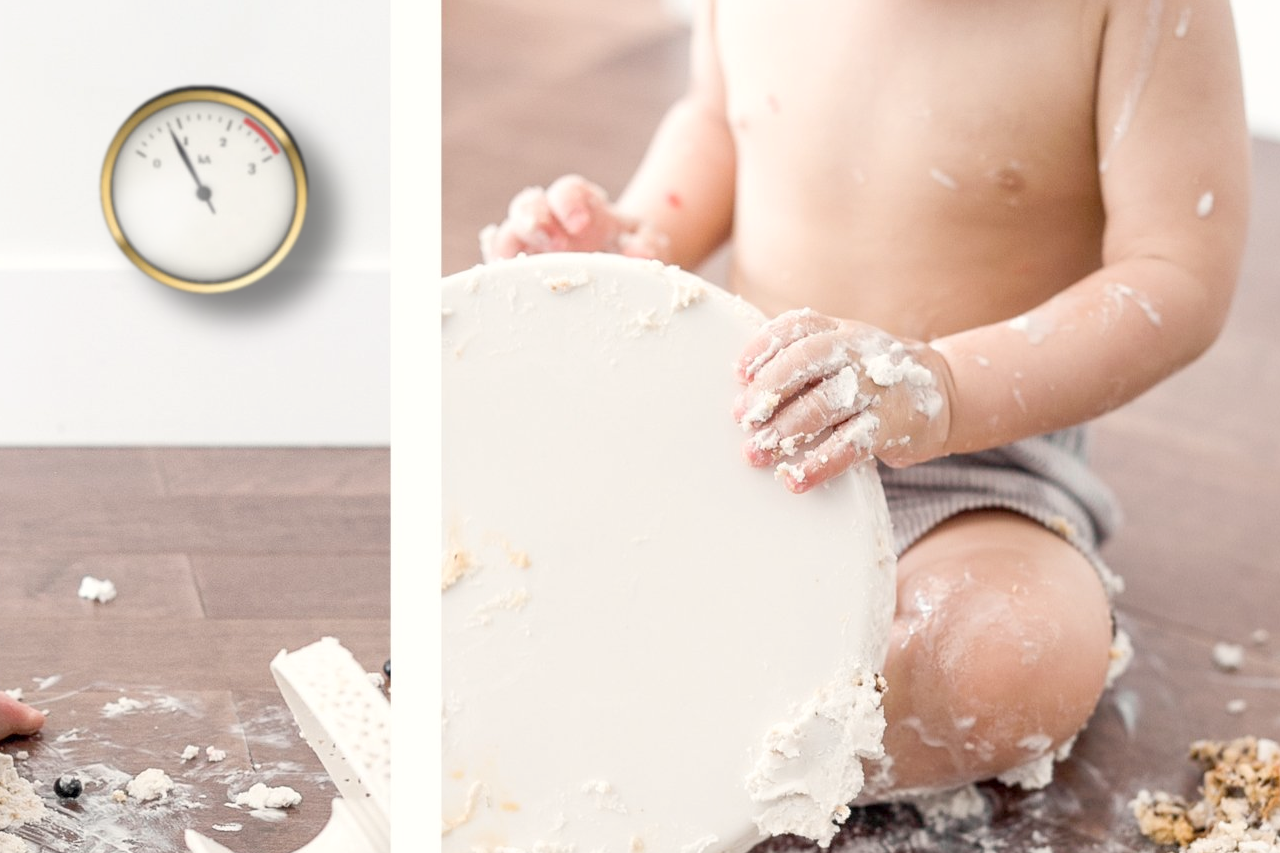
0.8 kA
